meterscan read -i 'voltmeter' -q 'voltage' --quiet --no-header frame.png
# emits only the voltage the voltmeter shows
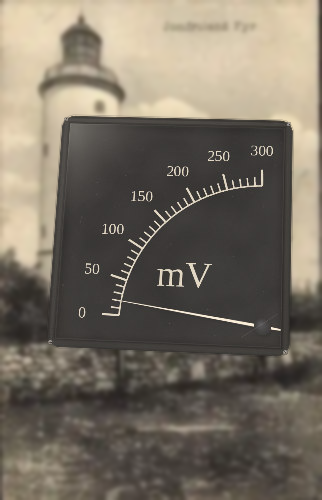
20 mV
